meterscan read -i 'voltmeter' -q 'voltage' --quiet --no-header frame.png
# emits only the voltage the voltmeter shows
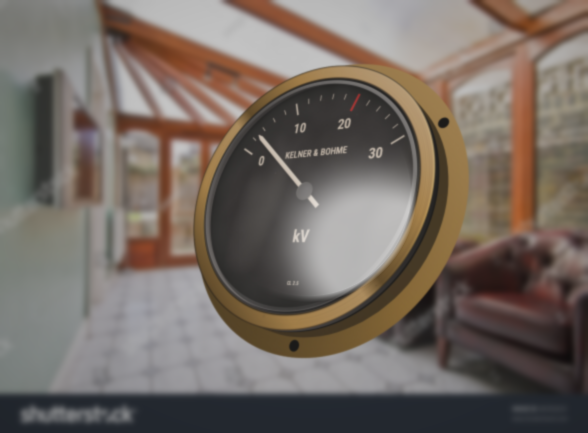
3 kV
